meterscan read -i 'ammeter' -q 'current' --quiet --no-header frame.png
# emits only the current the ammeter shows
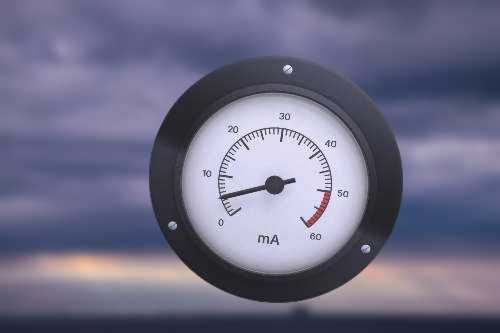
5 mA
